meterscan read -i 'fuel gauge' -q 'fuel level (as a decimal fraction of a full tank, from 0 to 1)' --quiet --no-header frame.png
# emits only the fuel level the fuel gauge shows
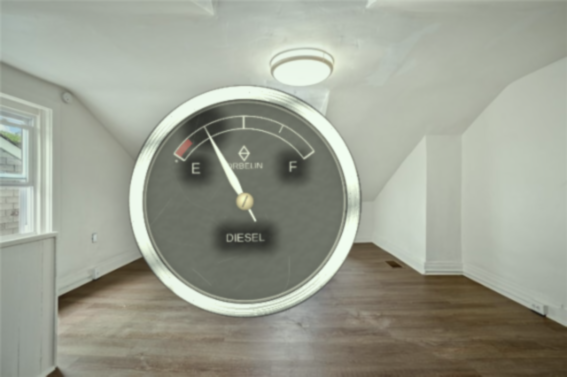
0.25
